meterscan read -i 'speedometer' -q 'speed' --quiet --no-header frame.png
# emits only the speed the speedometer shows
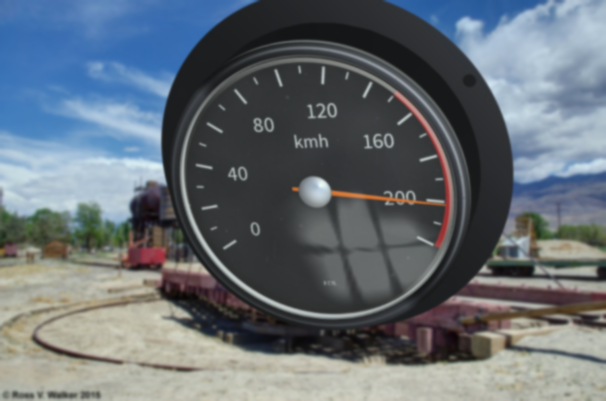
200 km/h
